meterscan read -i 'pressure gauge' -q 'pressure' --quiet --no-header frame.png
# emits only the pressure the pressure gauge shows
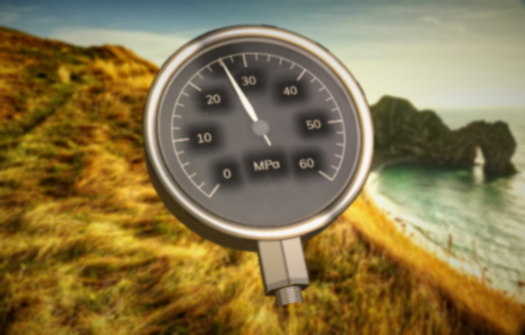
26 MPa
